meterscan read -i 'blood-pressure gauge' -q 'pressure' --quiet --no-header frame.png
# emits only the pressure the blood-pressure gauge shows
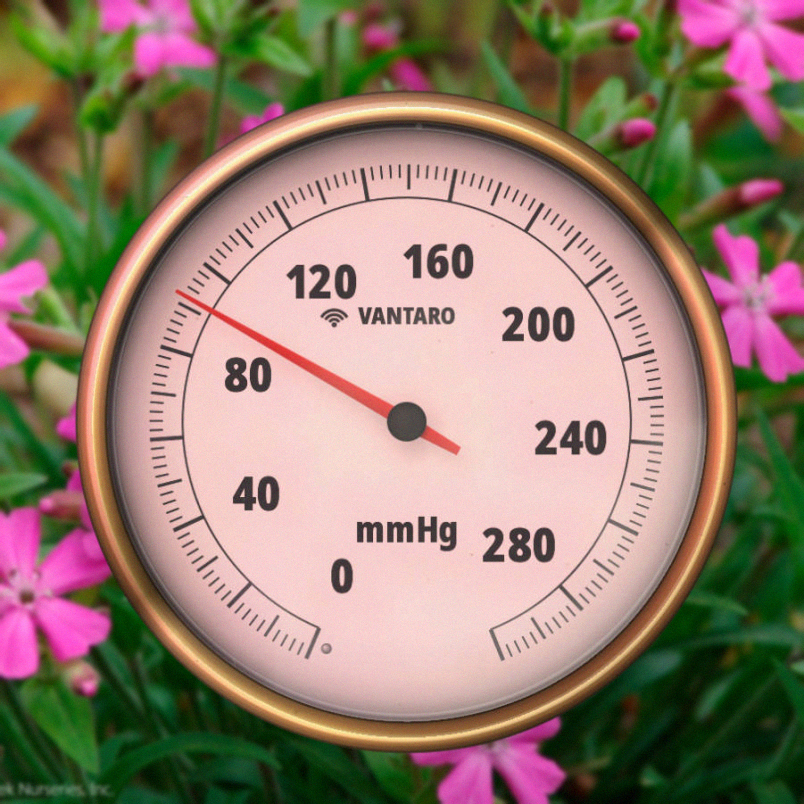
92 mmHg
